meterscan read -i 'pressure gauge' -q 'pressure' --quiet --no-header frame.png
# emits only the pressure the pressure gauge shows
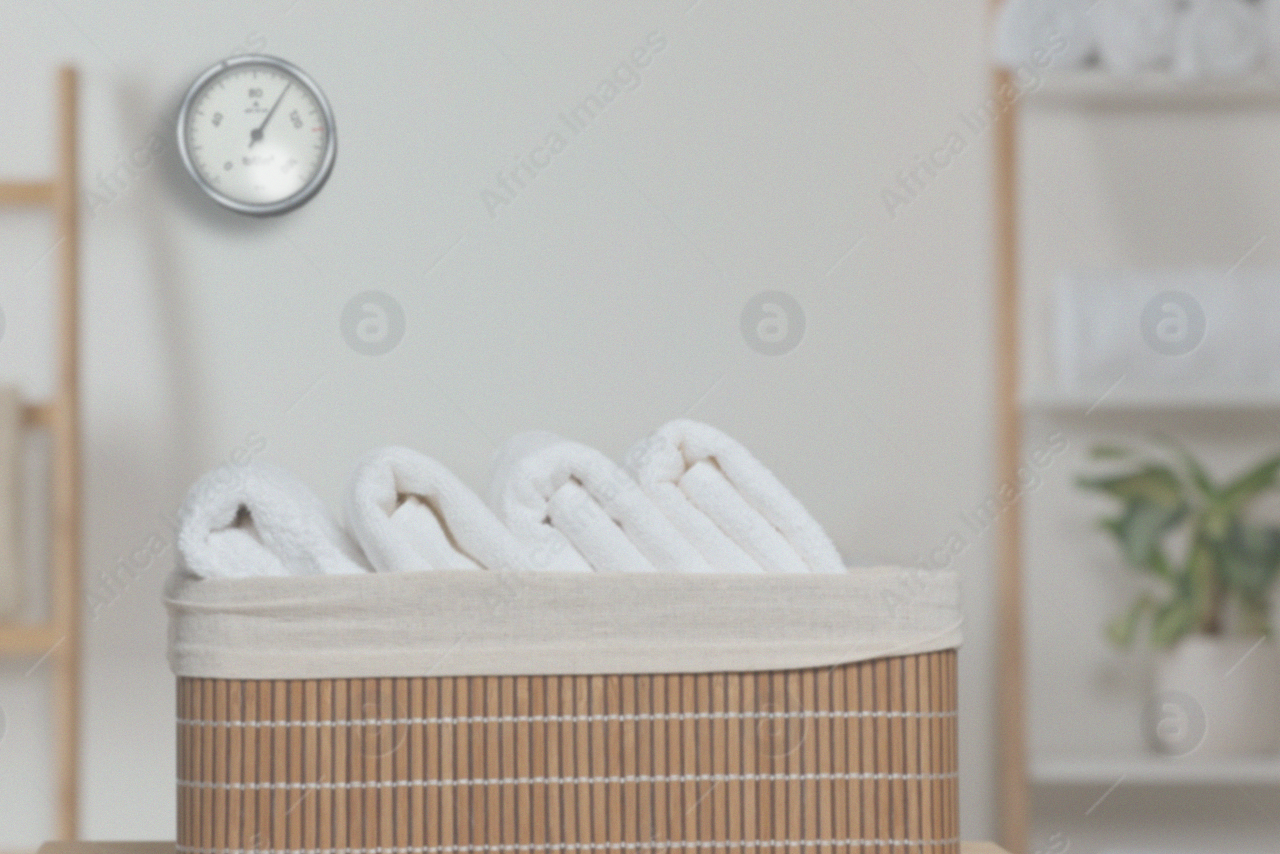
100 psi
